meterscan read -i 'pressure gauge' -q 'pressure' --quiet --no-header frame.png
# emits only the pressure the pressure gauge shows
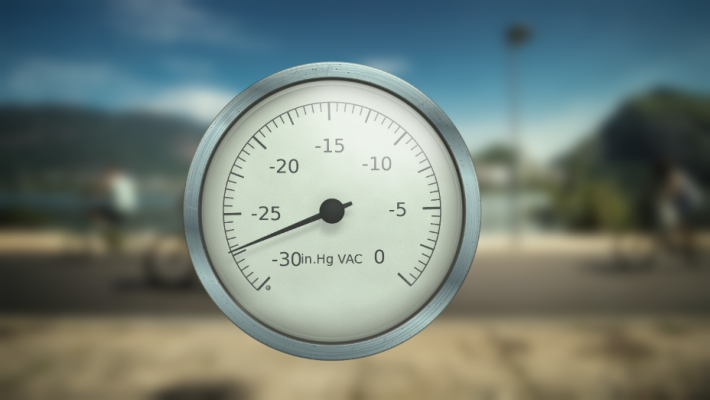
-27.25 inHg
